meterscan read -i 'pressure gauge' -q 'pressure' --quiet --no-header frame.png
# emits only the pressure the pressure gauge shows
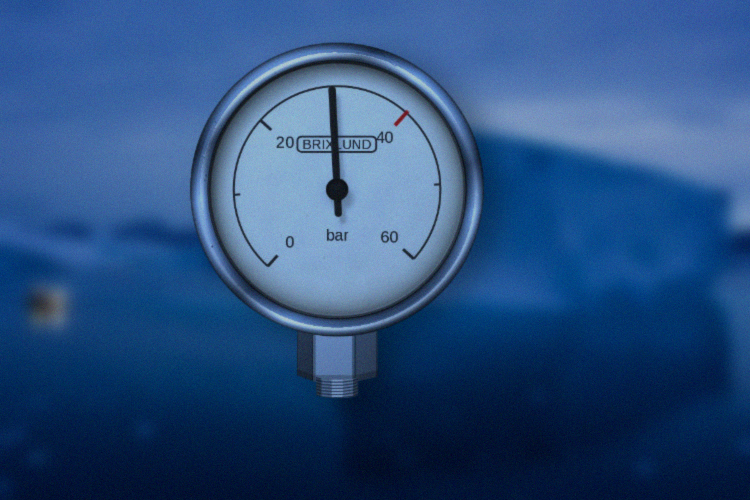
30 bar
